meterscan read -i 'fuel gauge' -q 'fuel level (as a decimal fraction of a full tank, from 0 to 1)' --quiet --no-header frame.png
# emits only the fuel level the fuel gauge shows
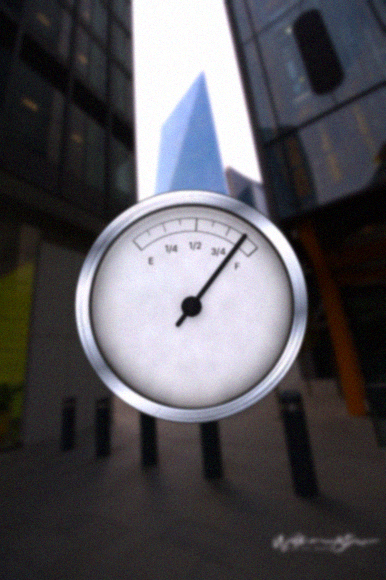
0.875
